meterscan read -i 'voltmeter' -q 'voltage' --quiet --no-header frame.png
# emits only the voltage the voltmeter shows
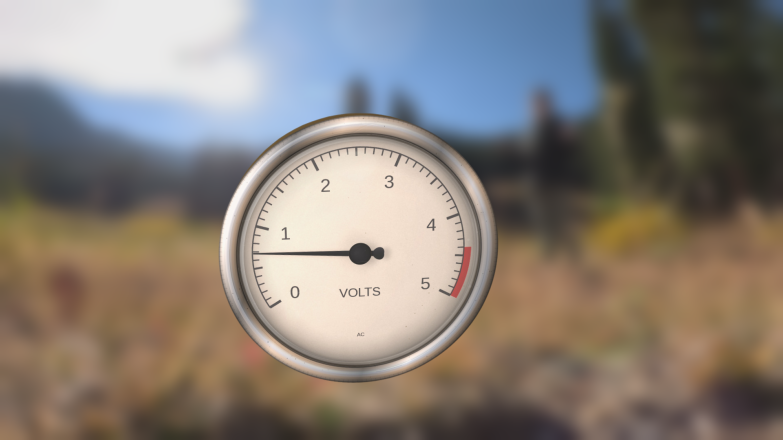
0.7 V
